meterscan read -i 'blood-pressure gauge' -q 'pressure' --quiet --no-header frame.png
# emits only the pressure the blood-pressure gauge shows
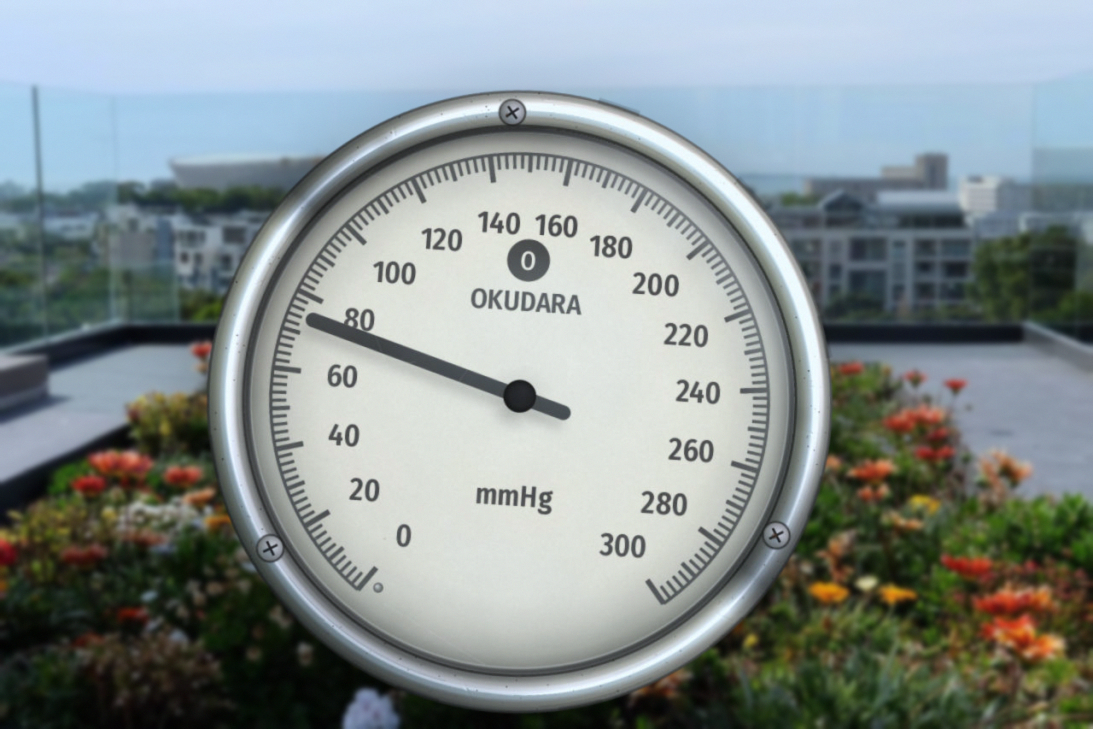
74 mmHg
